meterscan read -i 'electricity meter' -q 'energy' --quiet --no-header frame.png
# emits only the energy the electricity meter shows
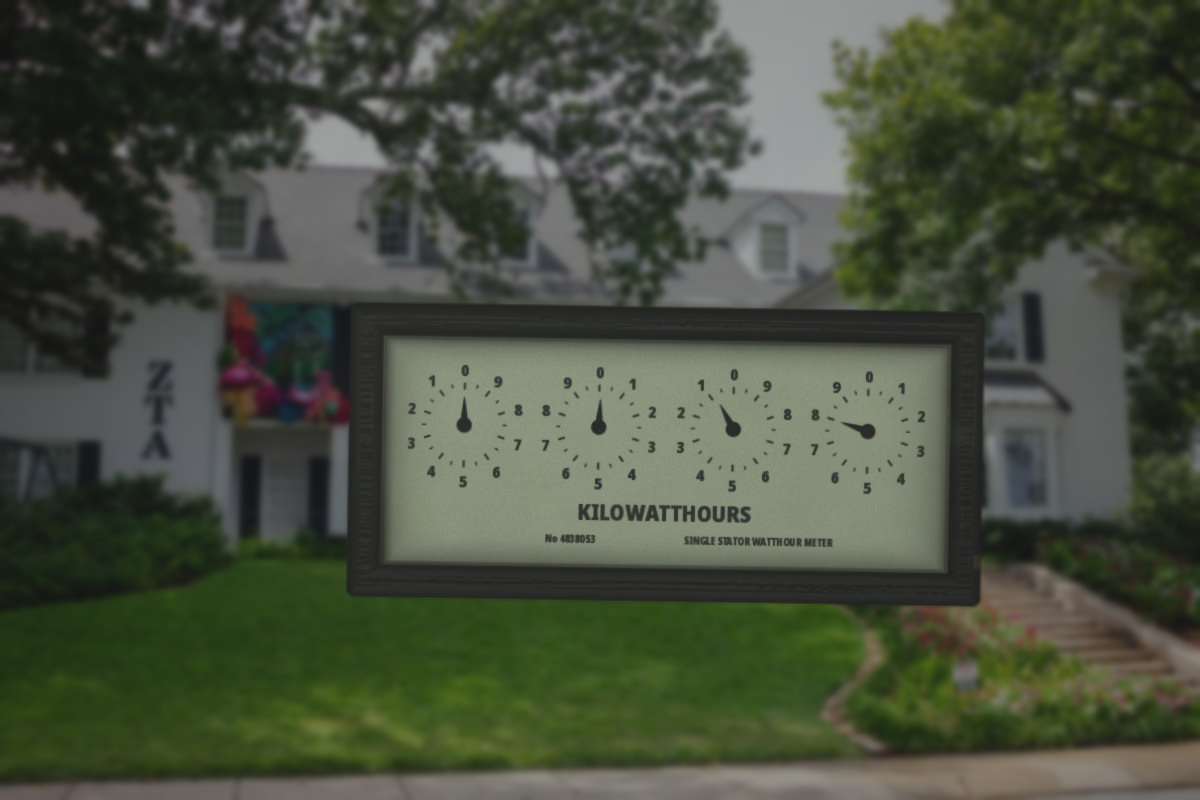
8 kWh
